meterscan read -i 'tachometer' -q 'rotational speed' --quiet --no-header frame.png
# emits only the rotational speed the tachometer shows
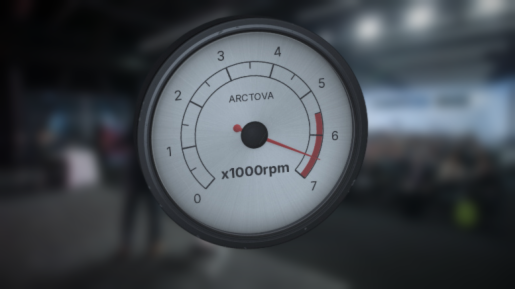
6500 rpm
